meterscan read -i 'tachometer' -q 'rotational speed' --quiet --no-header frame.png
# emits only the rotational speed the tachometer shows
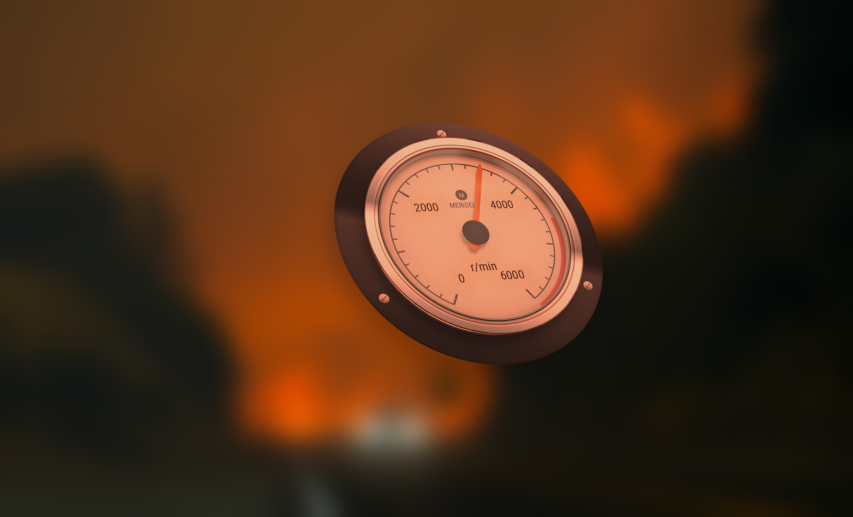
3400 rpm
